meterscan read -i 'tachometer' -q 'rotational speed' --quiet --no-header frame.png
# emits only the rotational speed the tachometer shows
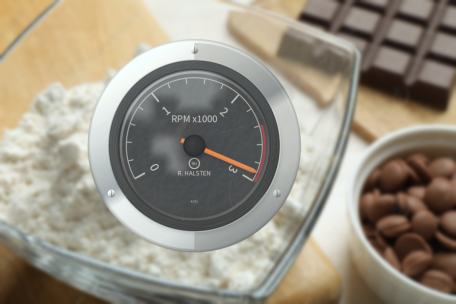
2900 rpm
